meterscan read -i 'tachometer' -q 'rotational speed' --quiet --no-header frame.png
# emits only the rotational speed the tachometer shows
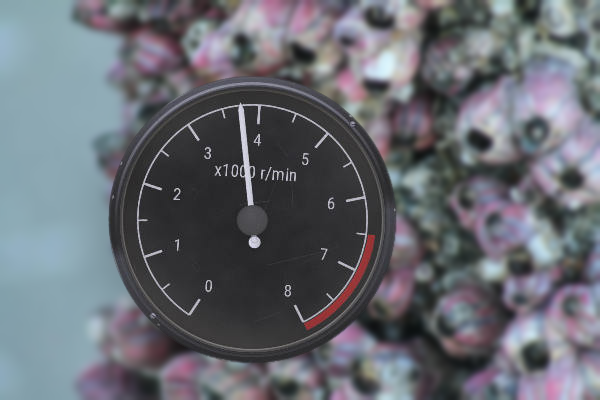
3750 rpm
